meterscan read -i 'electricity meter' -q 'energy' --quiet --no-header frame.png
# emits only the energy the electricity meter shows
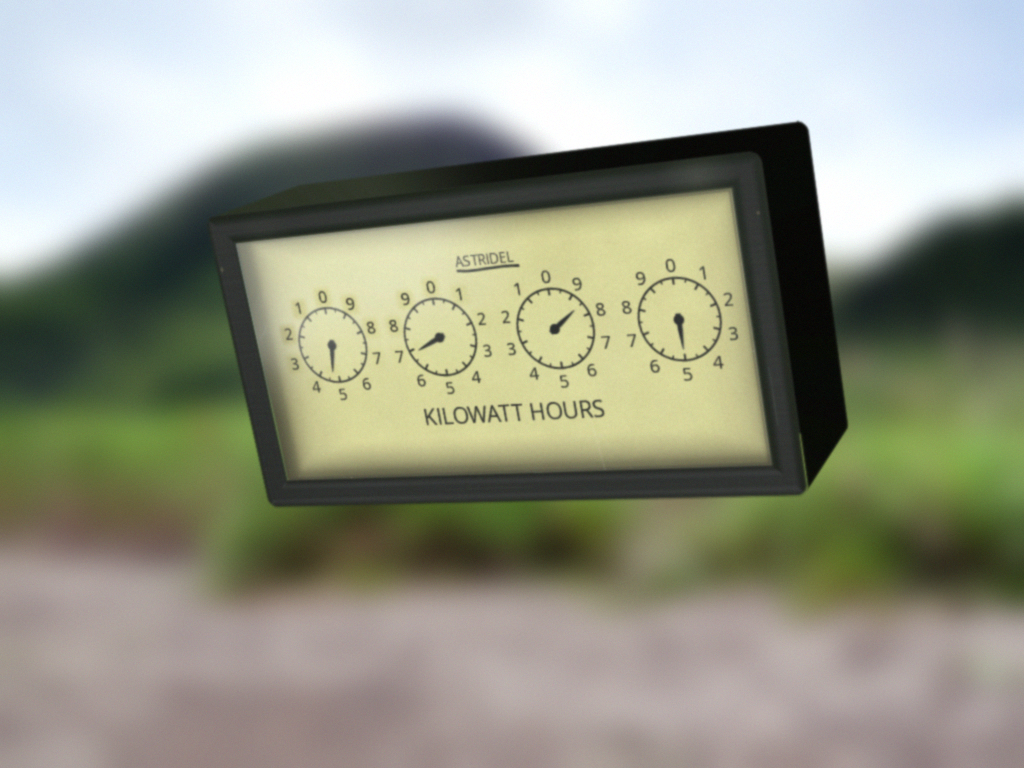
4685 kWh
